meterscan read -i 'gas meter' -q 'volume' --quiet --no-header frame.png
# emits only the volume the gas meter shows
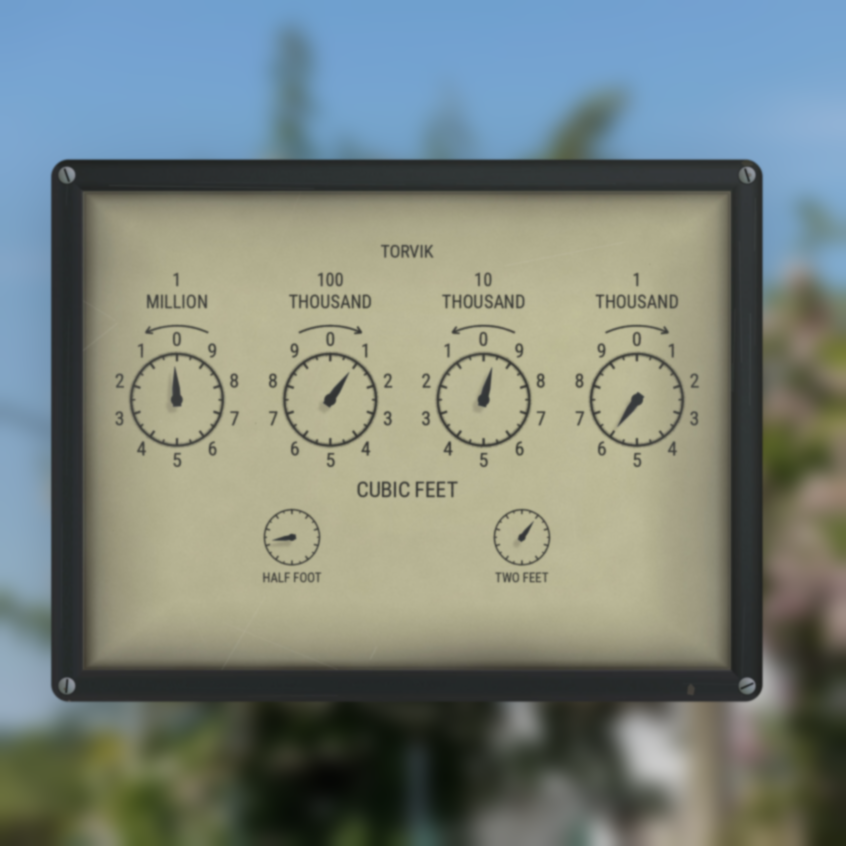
9600 ft³
